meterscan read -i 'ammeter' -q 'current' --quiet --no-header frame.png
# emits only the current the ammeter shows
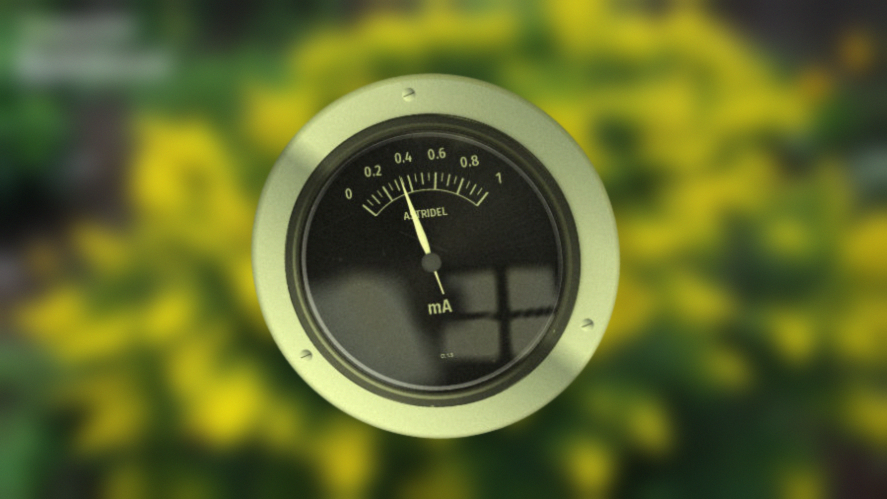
0.35 mA
